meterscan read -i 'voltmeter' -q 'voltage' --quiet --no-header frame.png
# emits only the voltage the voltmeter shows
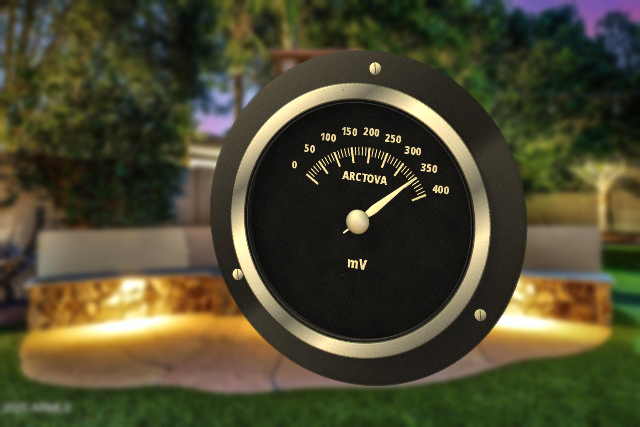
350 mV
